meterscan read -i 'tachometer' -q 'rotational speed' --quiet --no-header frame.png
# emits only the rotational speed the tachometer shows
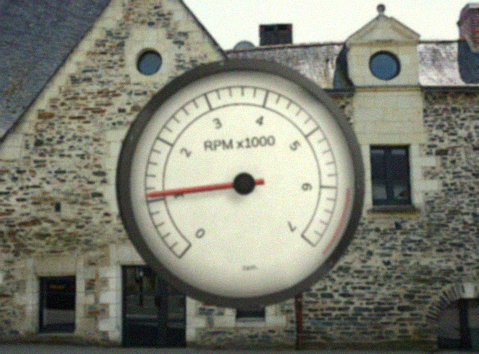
1100 rpm
